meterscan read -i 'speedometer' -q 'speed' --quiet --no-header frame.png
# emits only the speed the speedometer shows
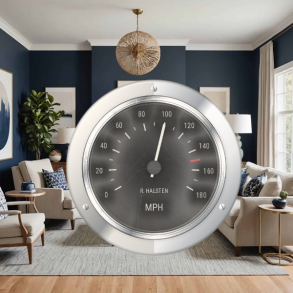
100 mph
